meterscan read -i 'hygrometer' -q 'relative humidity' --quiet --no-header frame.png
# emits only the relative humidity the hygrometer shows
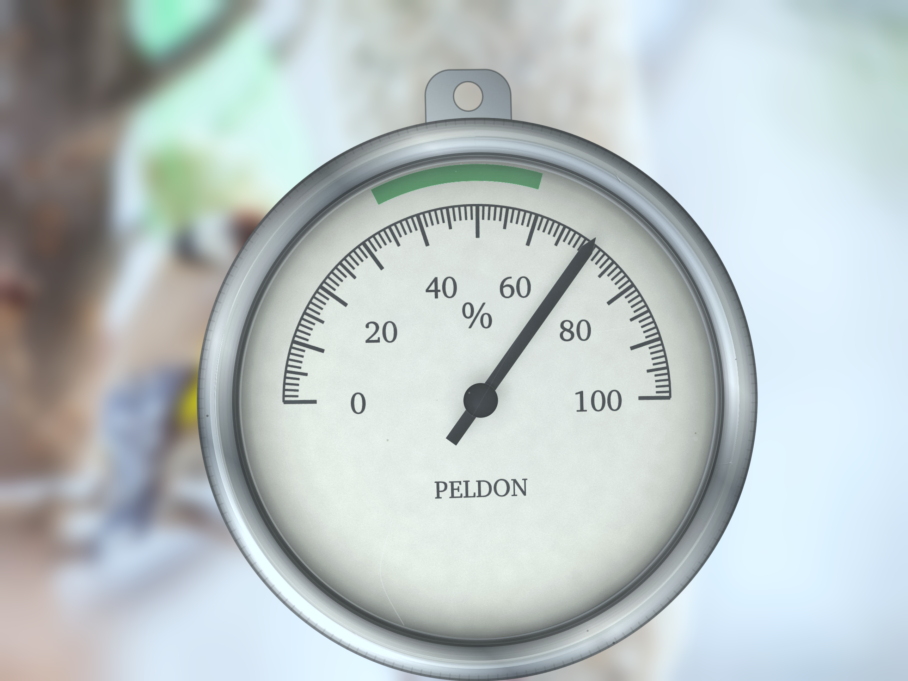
70 %
